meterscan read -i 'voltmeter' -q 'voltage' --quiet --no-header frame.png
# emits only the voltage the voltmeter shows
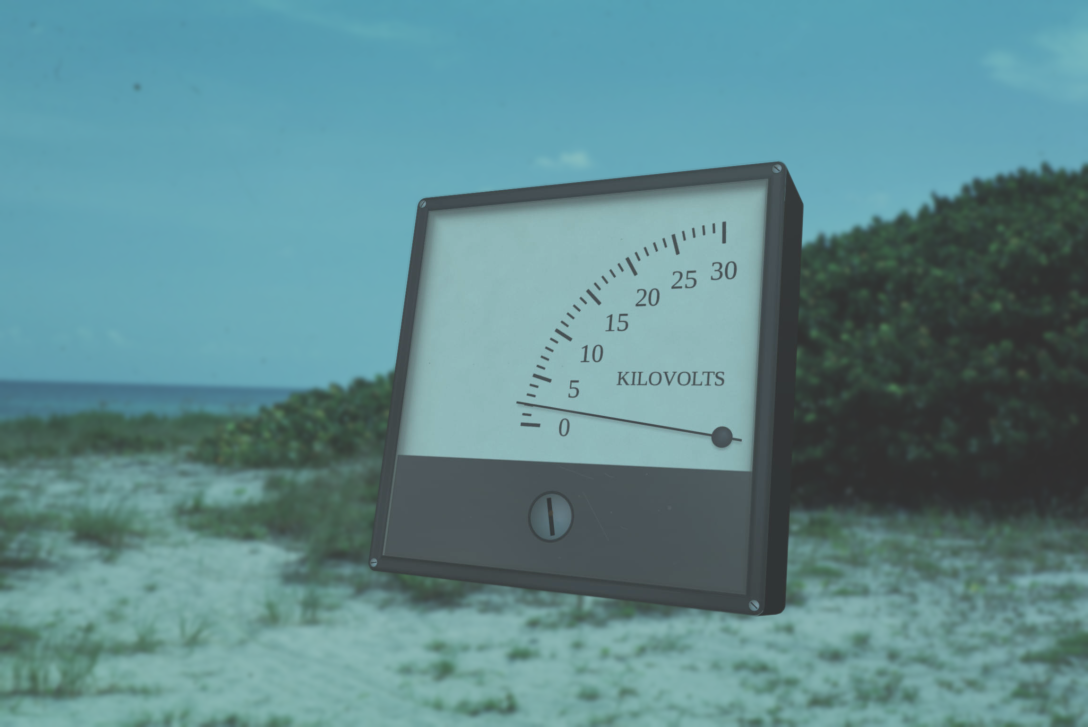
2 kV
